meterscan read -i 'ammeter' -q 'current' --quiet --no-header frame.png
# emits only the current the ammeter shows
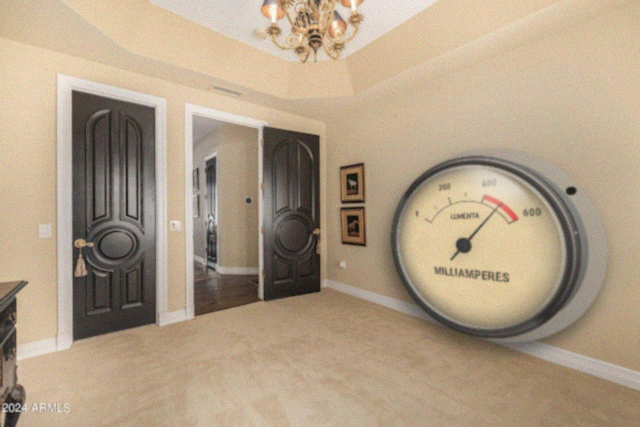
500 mA
